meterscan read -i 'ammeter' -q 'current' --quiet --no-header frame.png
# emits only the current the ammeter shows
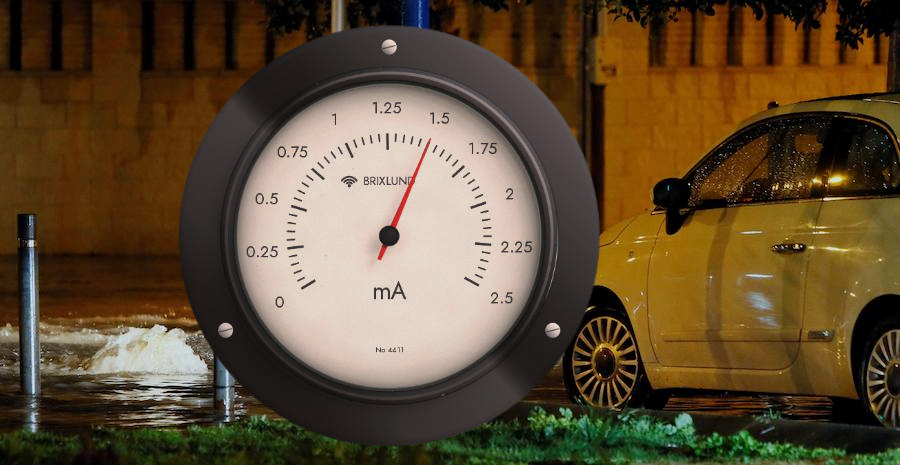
1.5 mA
